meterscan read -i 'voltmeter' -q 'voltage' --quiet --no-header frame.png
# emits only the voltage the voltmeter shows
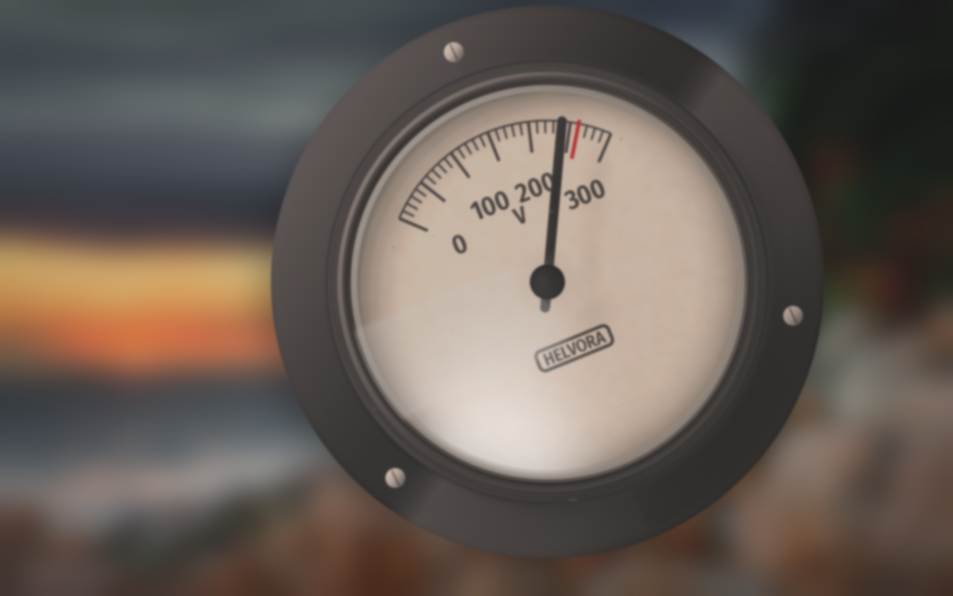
240 V
